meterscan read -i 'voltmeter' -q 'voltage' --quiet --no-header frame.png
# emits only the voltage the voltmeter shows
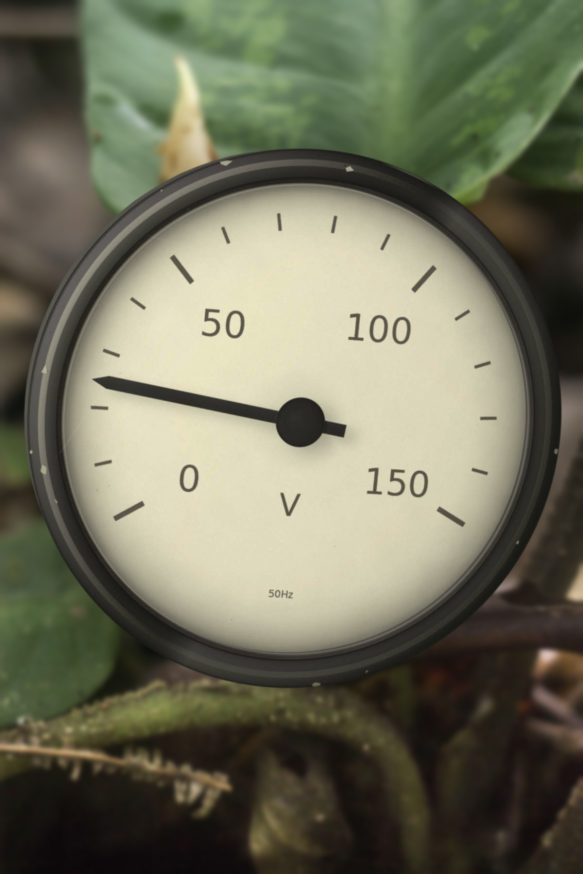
25 V
